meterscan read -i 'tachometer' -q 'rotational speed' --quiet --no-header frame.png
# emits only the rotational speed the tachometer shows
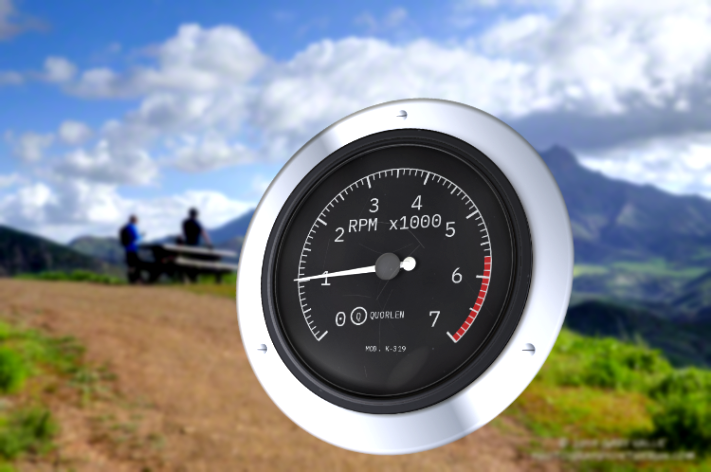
1000 rpm
